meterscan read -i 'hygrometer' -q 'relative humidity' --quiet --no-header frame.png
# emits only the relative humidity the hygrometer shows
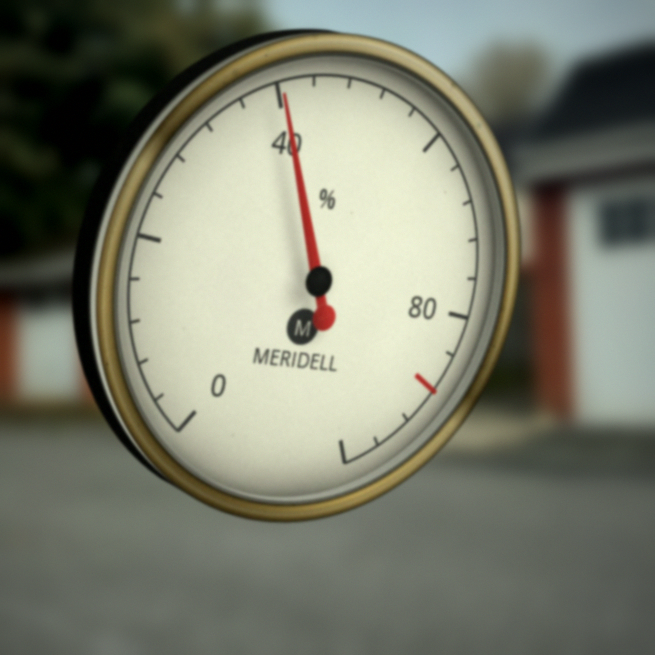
40 %
